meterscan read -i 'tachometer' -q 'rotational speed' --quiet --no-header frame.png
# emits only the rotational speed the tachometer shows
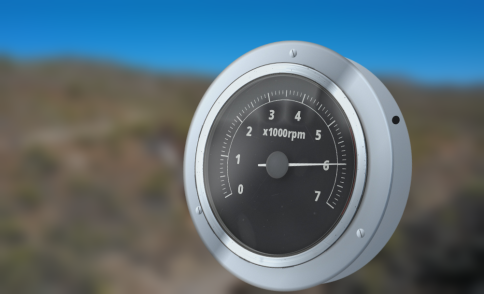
6000 rpm
